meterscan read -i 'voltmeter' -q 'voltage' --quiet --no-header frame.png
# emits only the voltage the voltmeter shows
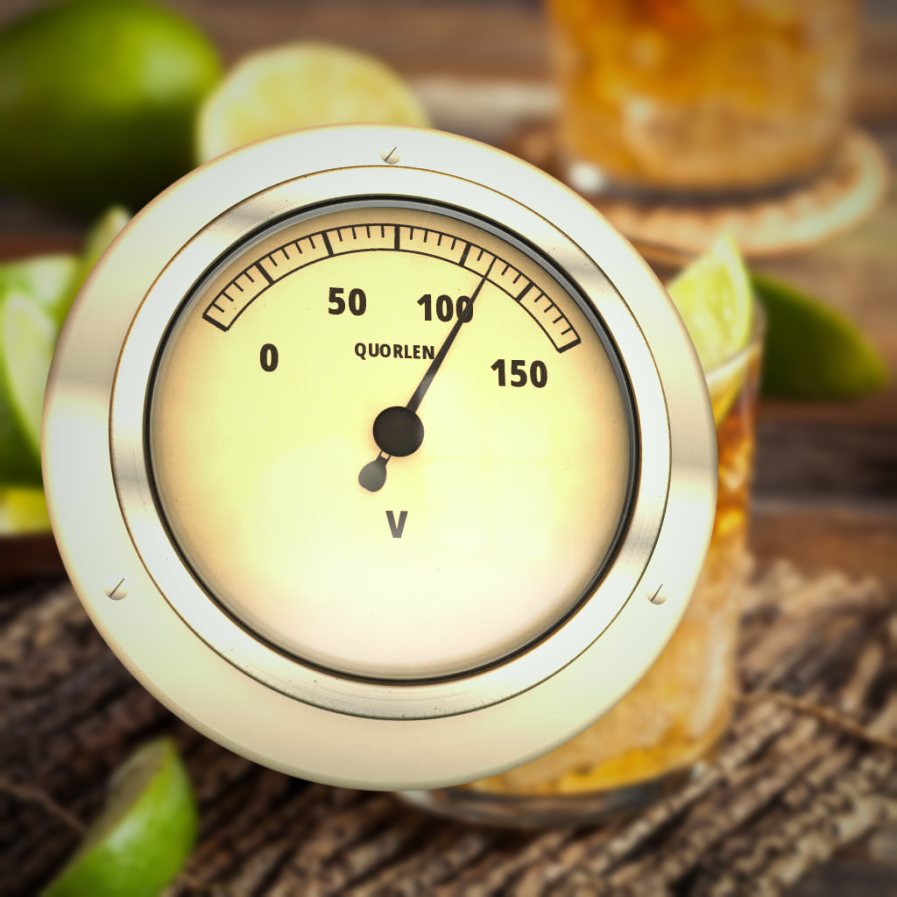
110 V
